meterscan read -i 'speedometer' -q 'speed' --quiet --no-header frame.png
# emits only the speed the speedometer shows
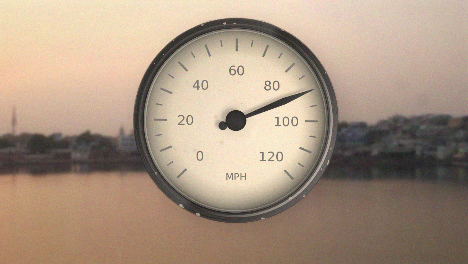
90 mph
